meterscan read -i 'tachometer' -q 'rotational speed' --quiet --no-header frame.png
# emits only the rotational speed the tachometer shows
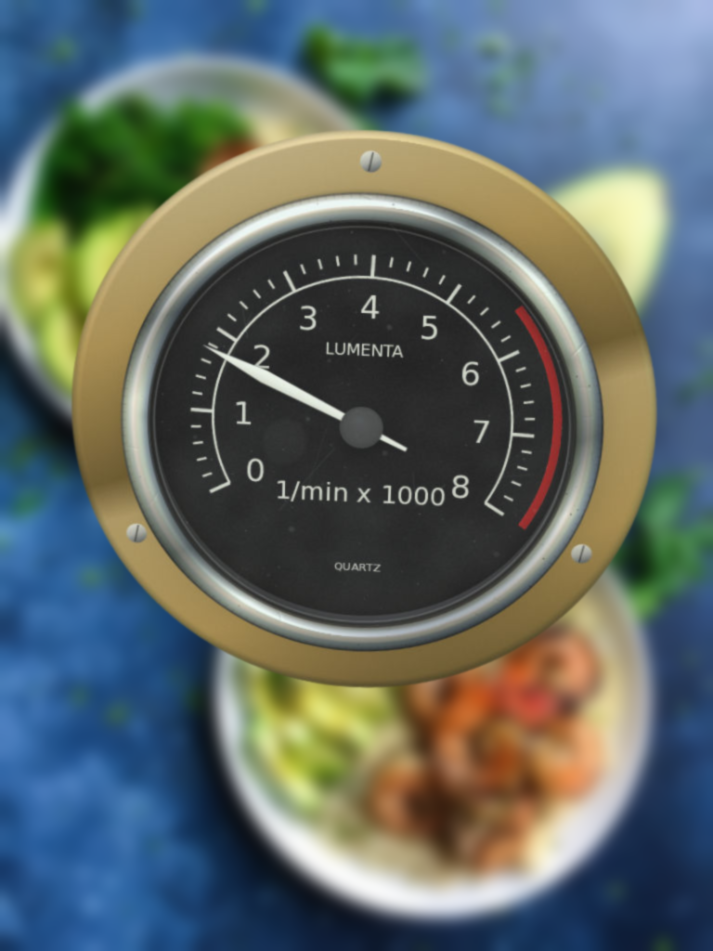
1800 rpm
